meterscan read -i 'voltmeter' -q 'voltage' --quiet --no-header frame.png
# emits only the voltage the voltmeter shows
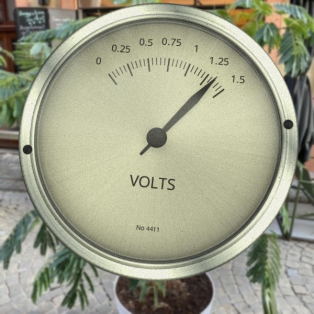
1.35 V
